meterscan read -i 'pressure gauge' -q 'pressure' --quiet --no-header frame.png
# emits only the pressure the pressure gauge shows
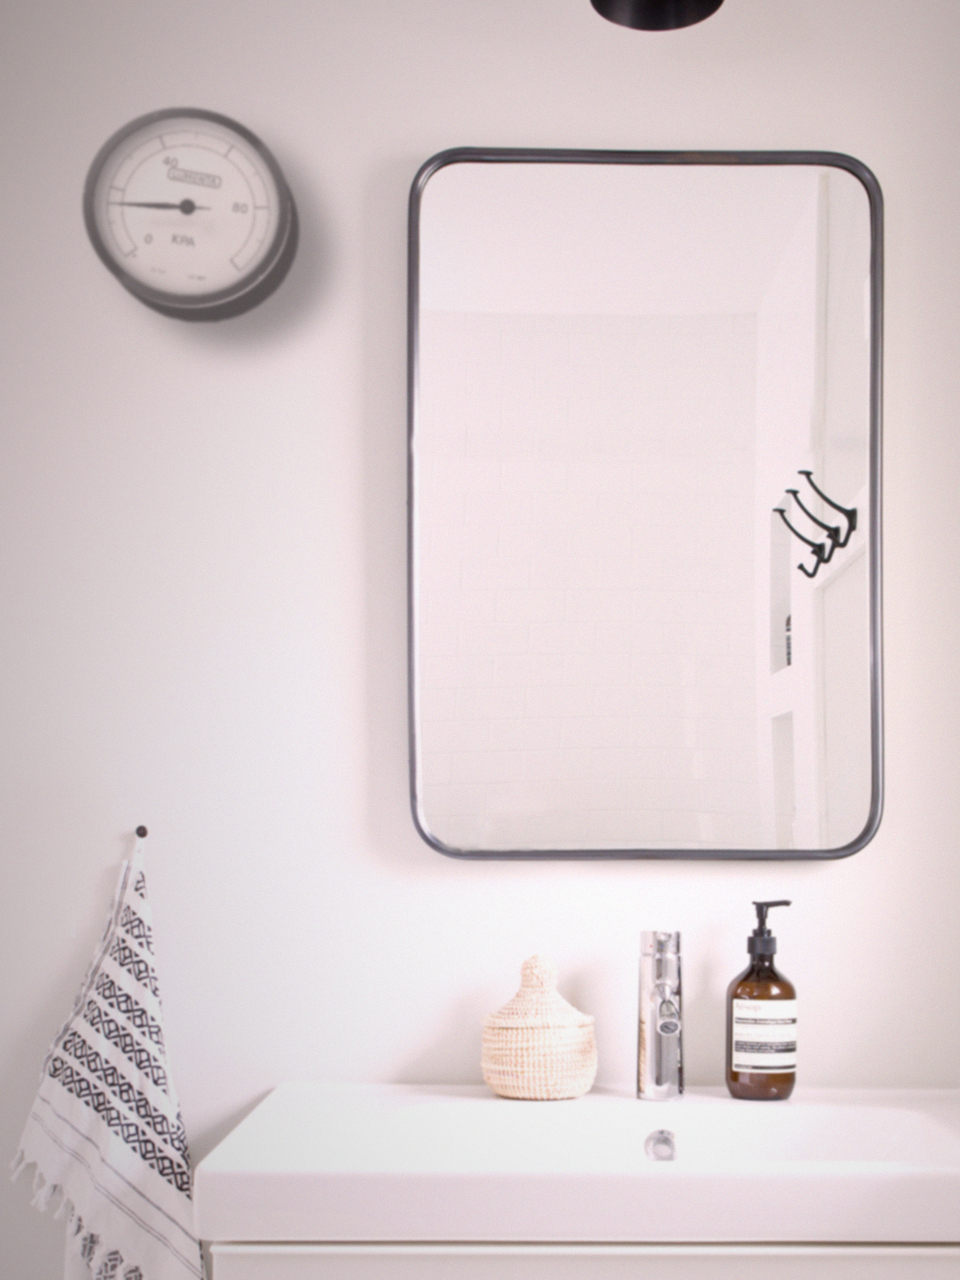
15 kPa
